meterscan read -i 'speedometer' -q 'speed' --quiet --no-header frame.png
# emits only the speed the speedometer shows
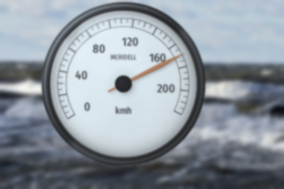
170 km/h
